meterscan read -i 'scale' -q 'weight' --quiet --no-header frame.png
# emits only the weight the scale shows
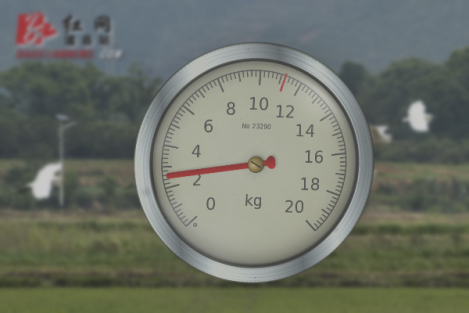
2.6 kg
